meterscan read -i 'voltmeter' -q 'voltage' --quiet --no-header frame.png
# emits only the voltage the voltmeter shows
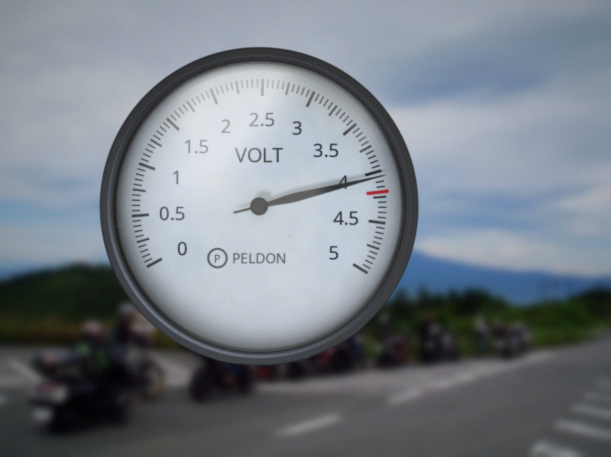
4.05 V
